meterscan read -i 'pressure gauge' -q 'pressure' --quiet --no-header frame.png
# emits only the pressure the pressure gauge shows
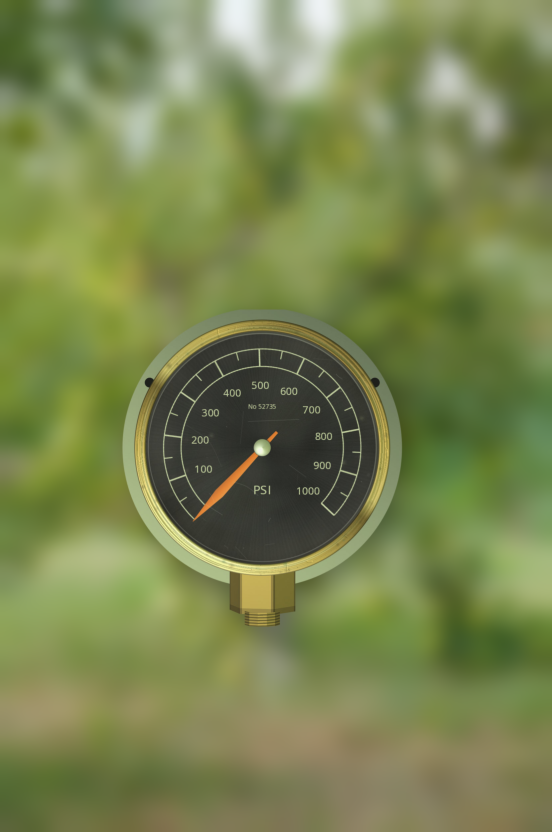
0 psi
